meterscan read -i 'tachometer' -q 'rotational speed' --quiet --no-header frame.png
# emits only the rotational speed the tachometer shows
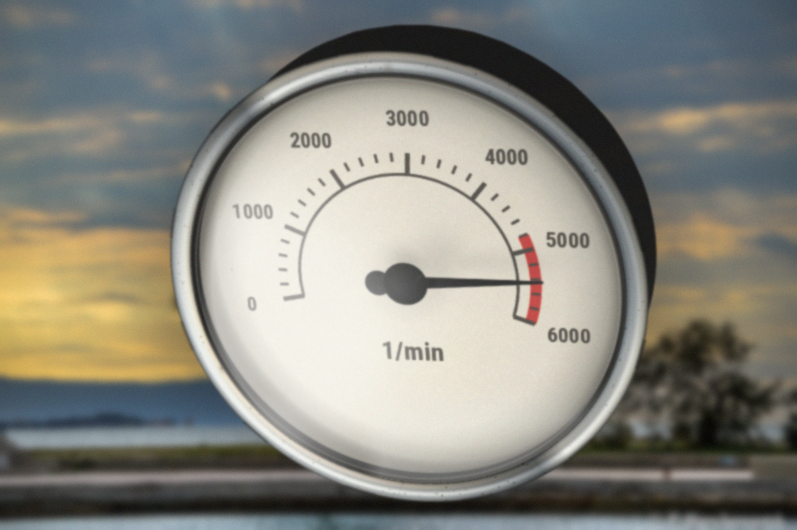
5400 rpm
